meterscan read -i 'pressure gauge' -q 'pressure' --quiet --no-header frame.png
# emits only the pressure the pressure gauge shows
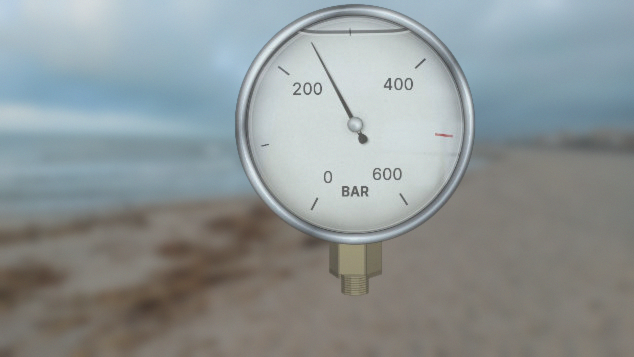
250 bar
